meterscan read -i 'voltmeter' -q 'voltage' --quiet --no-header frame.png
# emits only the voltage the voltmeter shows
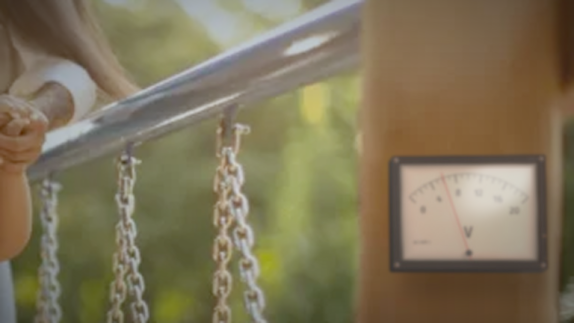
6 V
